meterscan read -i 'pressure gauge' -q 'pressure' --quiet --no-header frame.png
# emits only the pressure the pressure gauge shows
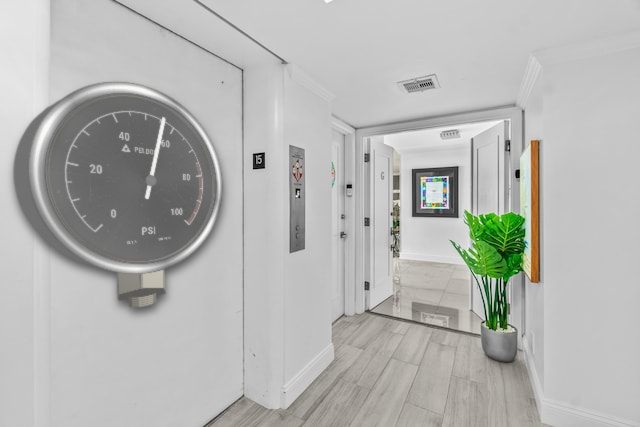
55 psi
